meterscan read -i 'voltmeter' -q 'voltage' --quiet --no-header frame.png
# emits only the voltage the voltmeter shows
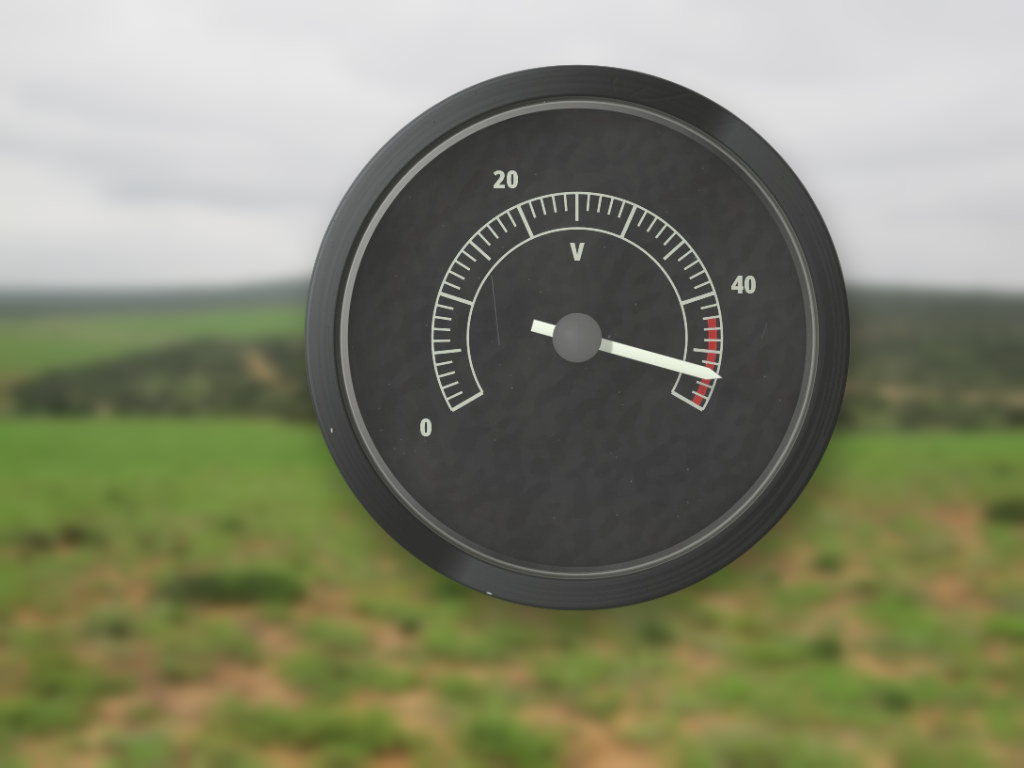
47 V
